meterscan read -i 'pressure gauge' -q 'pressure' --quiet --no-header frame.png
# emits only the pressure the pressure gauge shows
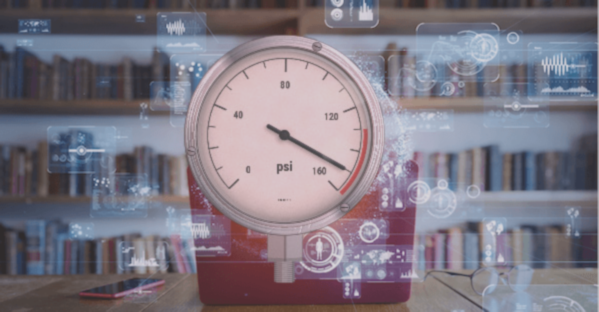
150 psi
